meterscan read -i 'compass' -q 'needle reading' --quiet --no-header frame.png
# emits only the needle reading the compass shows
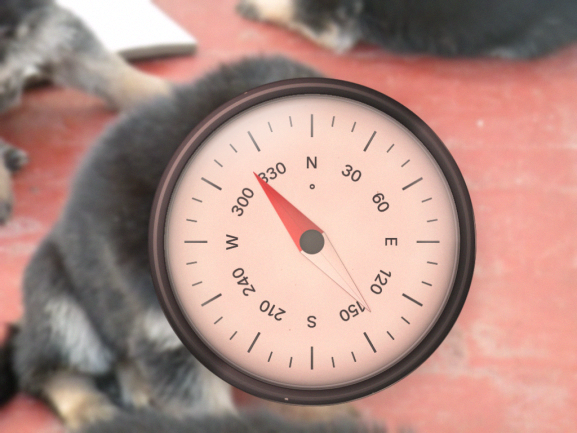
320 °
